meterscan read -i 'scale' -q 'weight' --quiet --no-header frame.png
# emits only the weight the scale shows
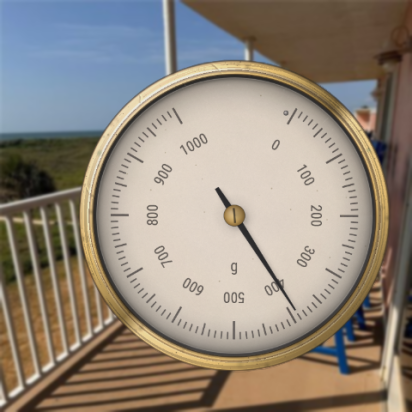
390 g
